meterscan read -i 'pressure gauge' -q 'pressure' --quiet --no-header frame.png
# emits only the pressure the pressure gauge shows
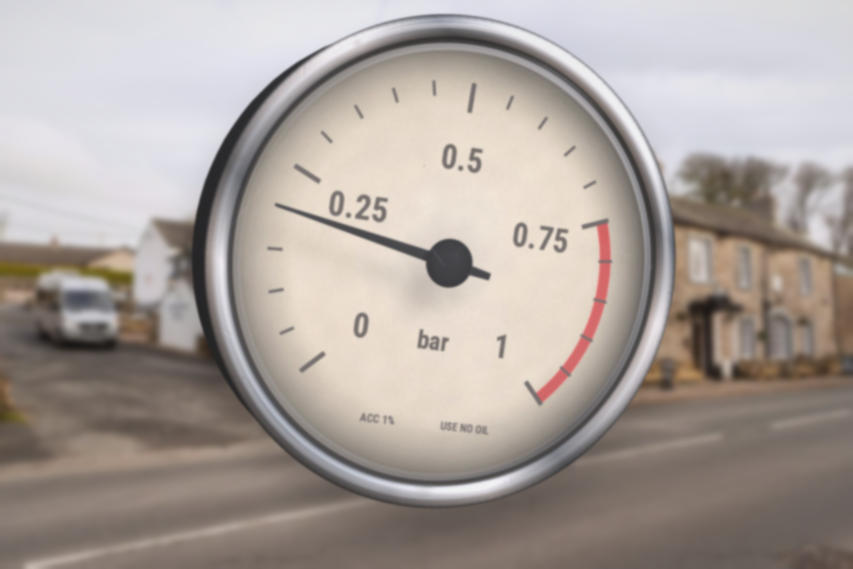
0.2 bar
